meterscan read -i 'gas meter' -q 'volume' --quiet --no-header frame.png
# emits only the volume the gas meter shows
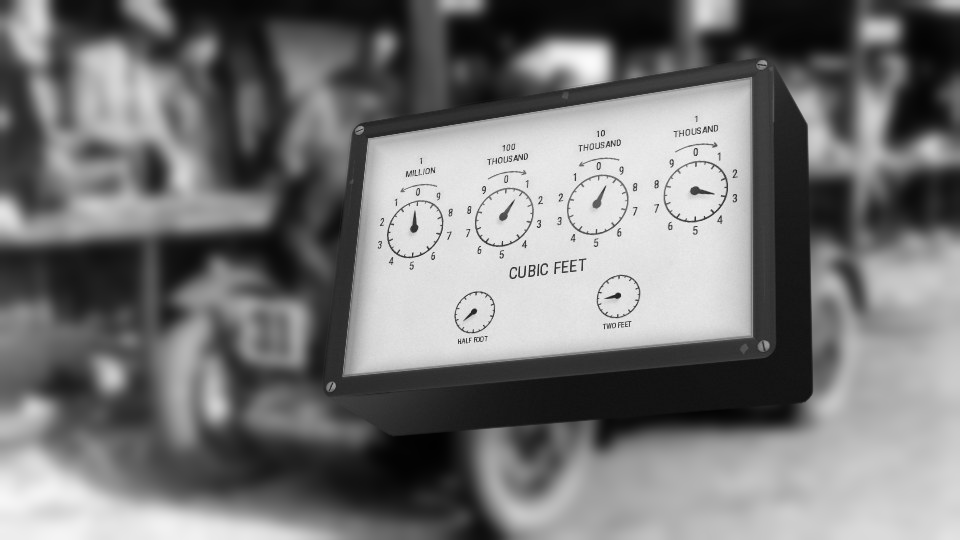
9300 ft³
